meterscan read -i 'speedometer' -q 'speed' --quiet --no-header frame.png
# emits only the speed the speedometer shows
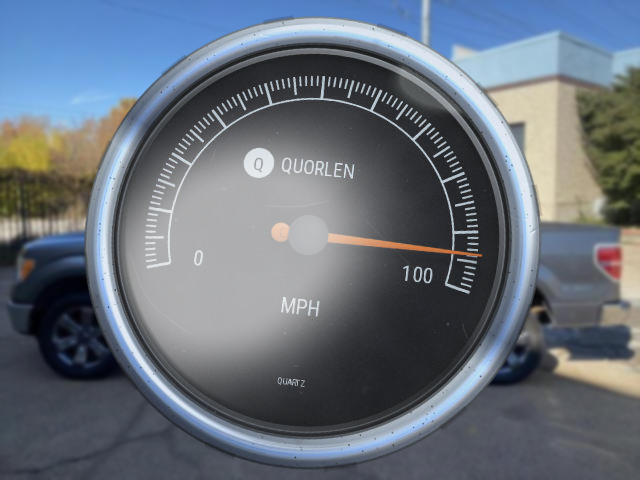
94 mph
